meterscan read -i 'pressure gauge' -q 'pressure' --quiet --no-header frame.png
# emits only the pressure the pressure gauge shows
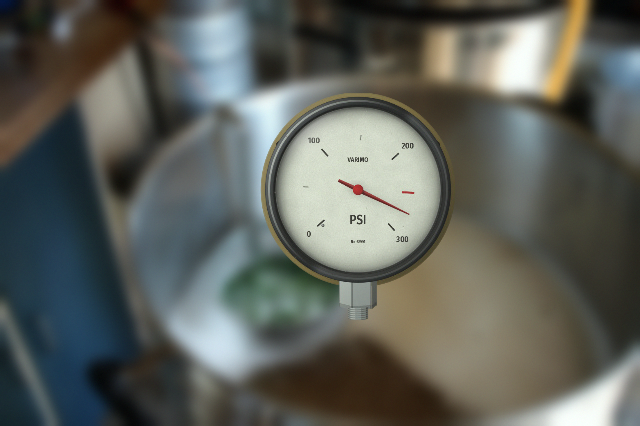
275 psi
